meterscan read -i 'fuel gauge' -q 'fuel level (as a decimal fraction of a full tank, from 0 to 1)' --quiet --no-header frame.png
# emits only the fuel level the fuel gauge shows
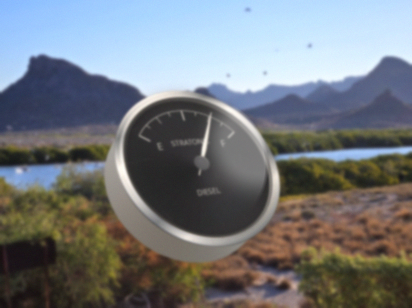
0.75
